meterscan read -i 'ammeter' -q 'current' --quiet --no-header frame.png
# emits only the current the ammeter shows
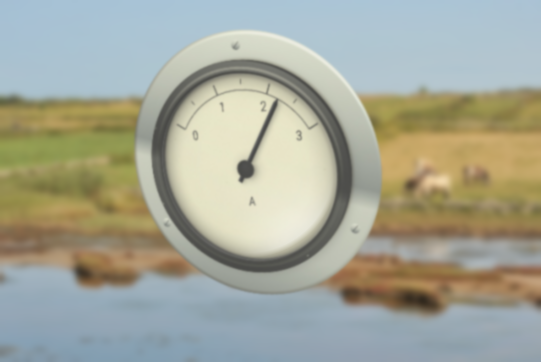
2.25 A
